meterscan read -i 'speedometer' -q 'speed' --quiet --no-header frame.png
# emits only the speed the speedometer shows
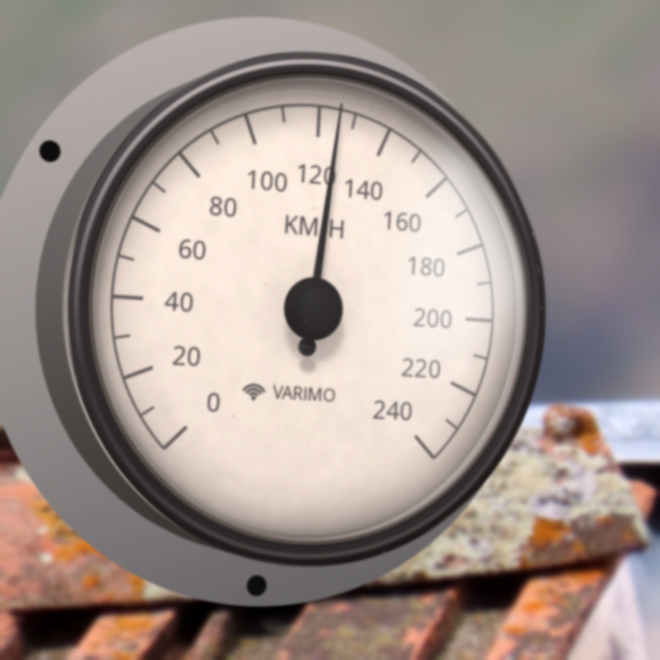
125 km/h
